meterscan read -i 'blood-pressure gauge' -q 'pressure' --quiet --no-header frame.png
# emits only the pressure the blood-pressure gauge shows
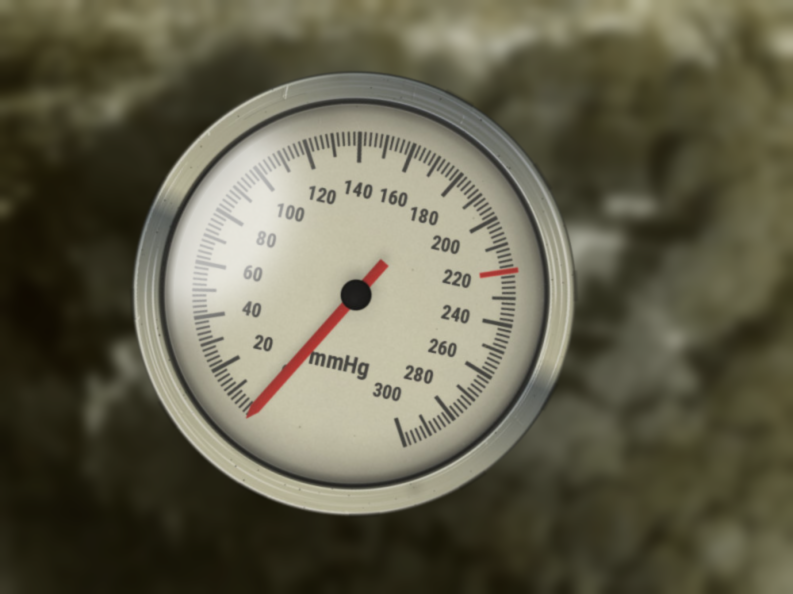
0 mmHg
